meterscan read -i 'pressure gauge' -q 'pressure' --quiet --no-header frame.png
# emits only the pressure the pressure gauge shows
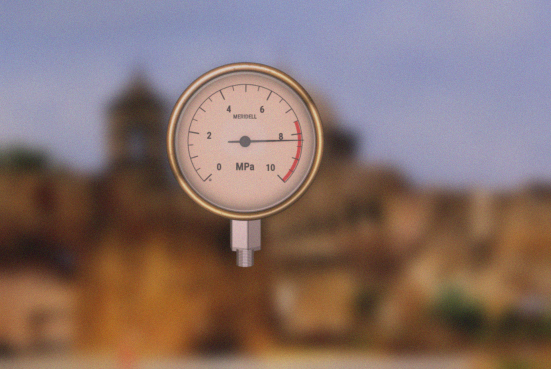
8.25 MPa
